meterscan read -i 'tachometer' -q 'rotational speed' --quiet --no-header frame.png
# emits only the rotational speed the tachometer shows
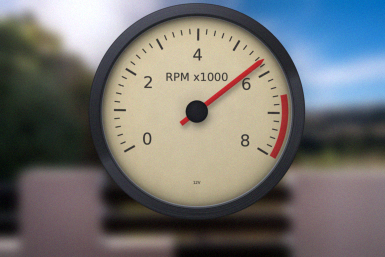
5700 rpm
